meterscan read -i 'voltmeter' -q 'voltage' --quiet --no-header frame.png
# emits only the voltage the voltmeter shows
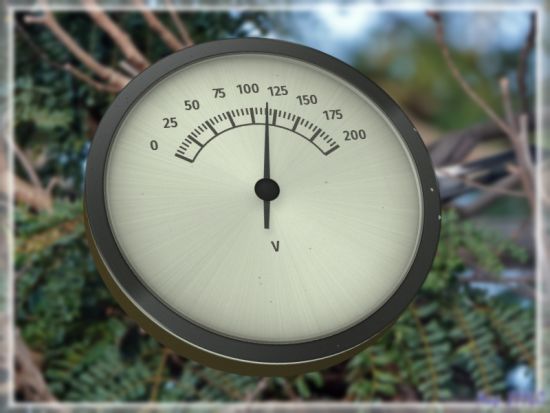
115 V
